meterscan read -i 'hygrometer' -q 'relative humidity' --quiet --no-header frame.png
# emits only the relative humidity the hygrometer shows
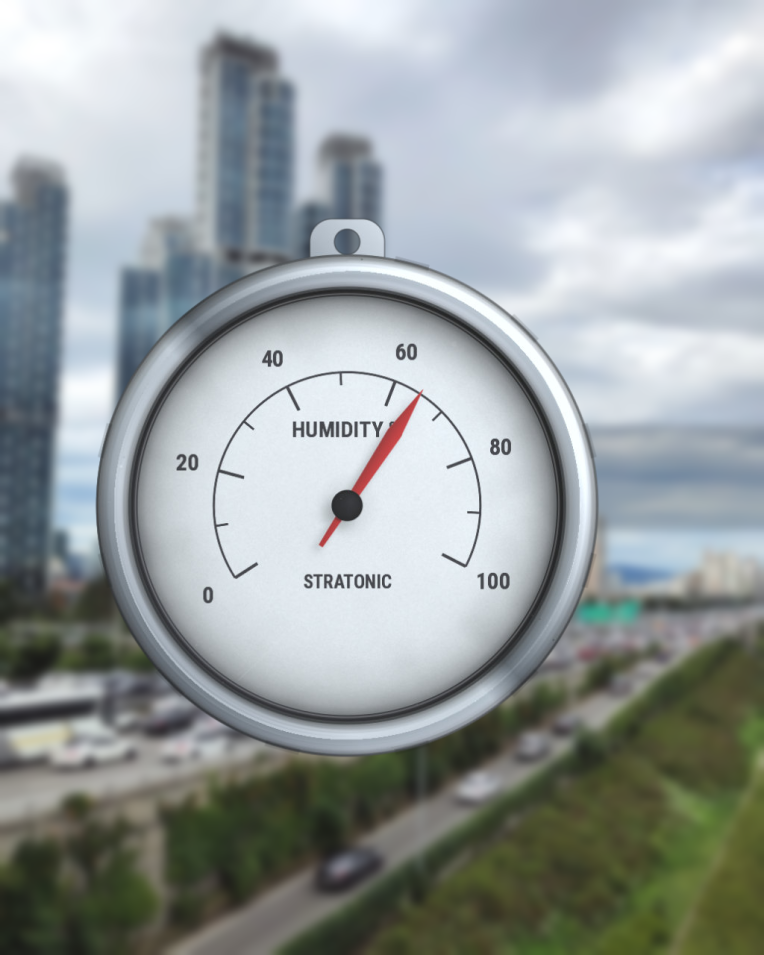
65 %
